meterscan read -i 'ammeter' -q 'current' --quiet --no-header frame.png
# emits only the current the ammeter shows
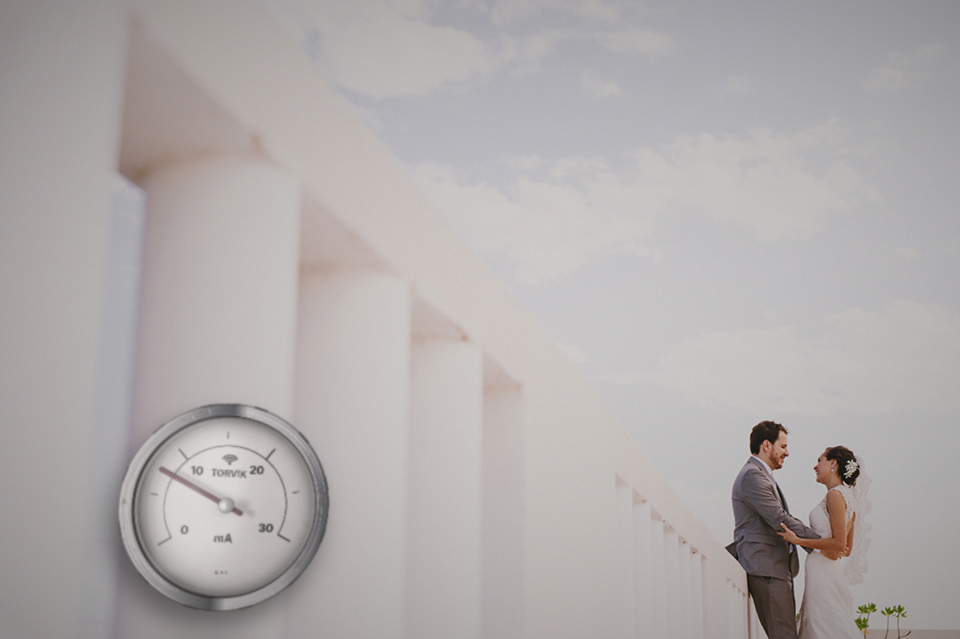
7.5 mA
